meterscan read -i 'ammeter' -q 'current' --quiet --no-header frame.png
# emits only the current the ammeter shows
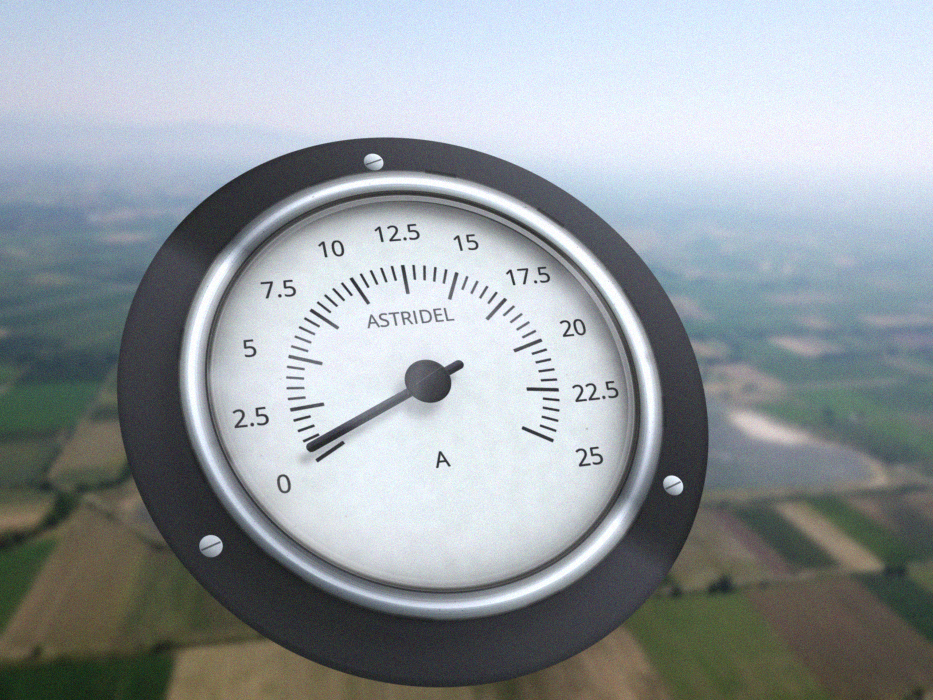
0.5 A
